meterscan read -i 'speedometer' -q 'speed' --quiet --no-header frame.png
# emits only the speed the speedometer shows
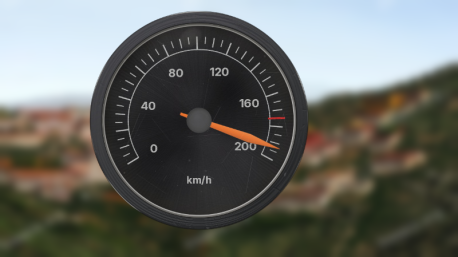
192.5 km/h
